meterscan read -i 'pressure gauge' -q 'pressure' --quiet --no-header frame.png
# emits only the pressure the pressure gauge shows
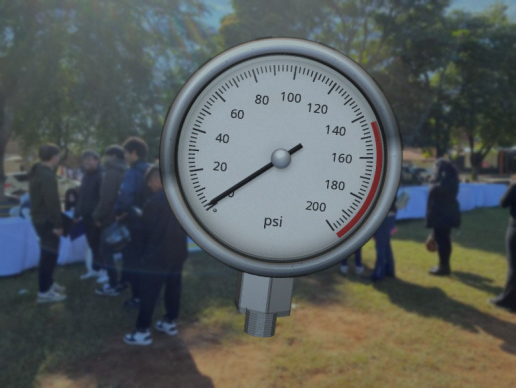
2 psi
